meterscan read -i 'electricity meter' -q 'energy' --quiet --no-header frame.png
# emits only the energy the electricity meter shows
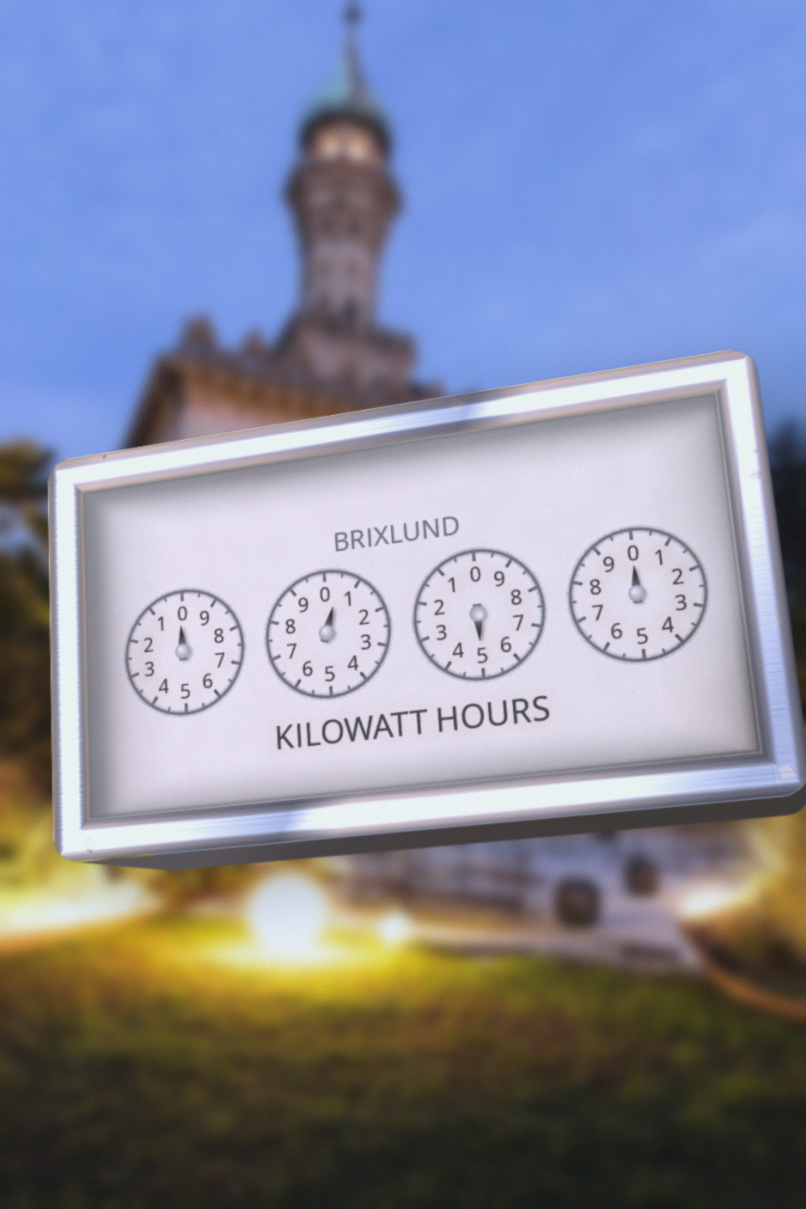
50 kWh
